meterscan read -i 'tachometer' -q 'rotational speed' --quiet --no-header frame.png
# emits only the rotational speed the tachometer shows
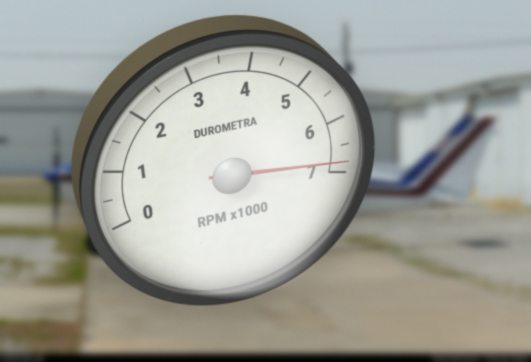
6750 rpm
